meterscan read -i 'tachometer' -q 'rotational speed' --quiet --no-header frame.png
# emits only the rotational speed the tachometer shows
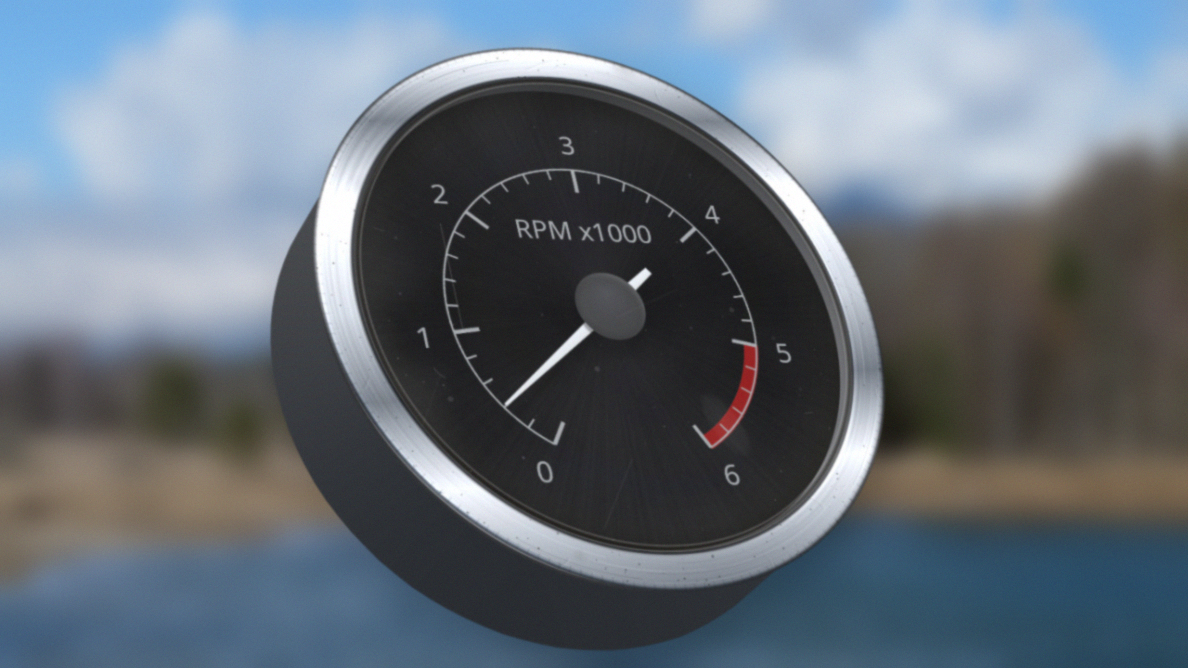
400 rpm
